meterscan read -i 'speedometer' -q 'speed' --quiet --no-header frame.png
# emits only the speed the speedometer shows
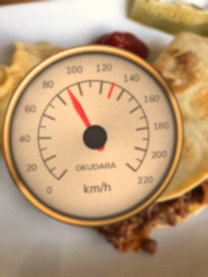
90 km/h
